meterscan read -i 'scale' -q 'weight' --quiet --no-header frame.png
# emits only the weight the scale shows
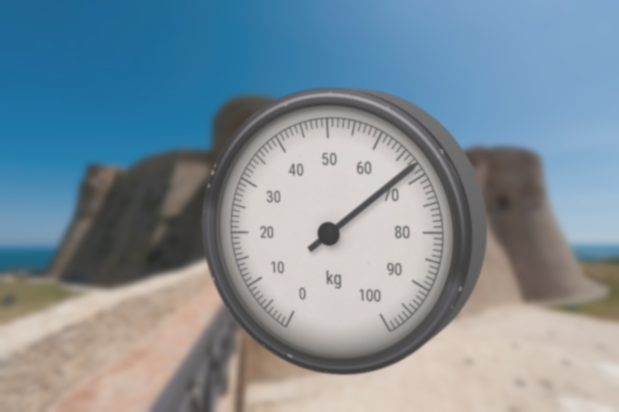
68 kg
